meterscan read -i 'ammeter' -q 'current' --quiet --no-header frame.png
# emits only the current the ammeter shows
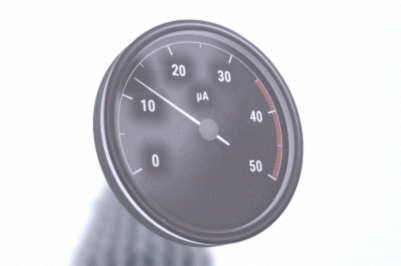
12.5 µA
